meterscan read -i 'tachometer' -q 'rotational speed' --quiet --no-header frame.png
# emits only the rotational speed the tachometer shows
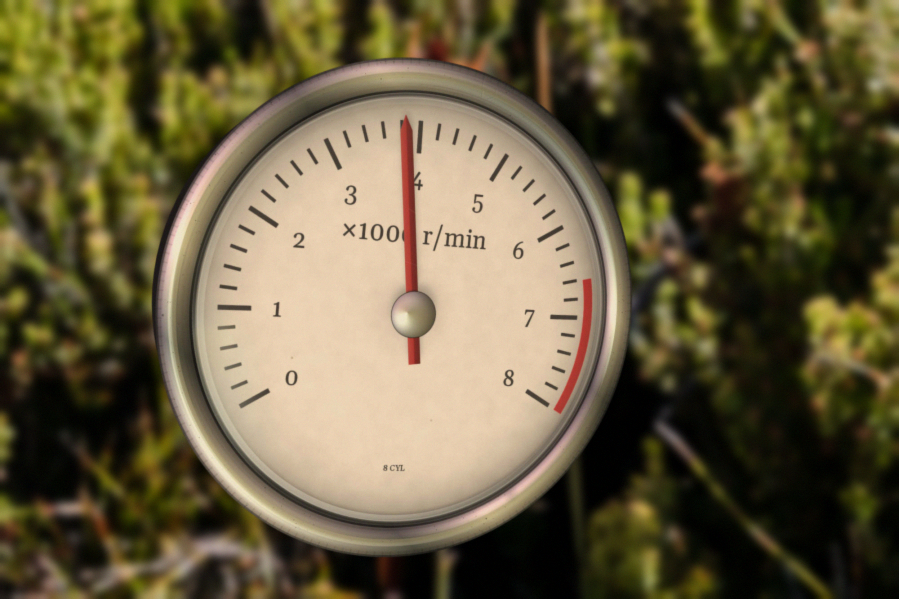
3800 rpm
